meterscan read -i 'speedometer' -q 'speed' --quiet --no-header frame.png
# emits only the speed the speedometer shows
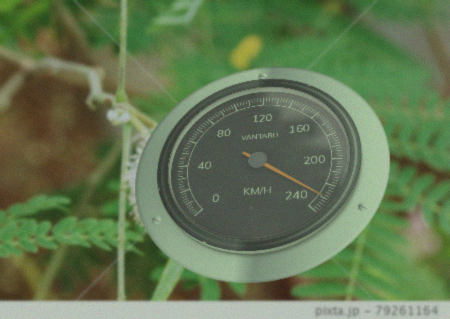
230 km/h
